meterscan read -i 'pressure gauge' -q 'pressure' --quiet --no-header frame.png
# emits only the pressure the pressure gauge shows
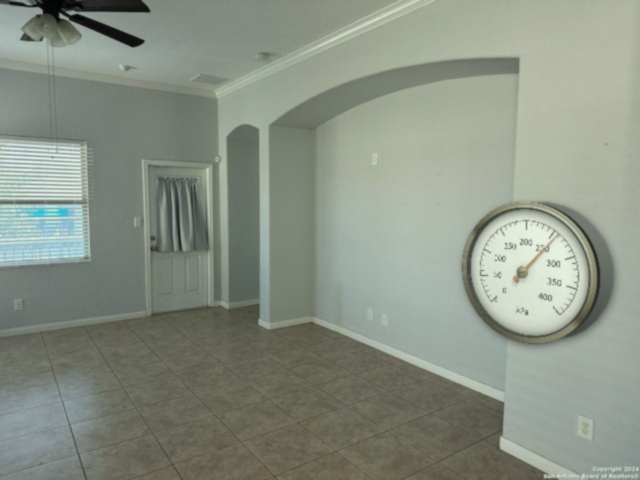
260 kPa
